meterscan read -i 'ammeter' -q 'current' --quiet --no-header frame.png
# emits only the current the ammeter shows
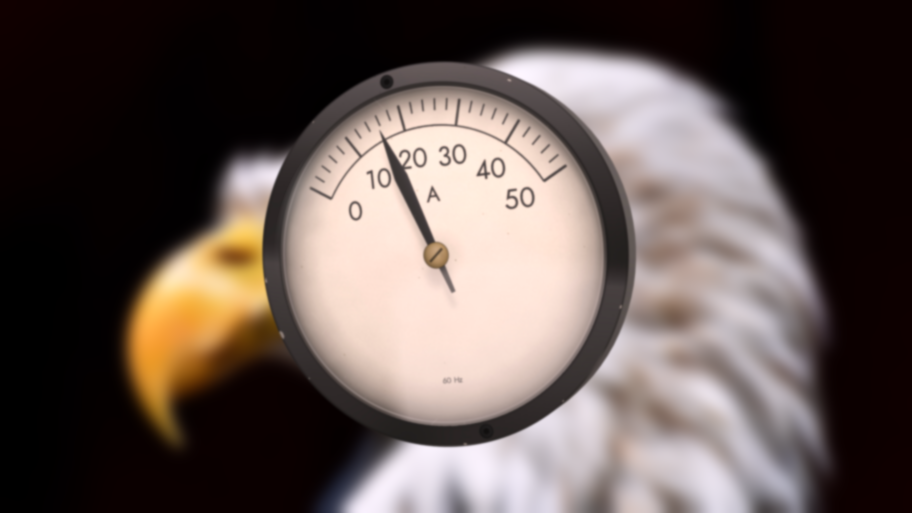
16 A
